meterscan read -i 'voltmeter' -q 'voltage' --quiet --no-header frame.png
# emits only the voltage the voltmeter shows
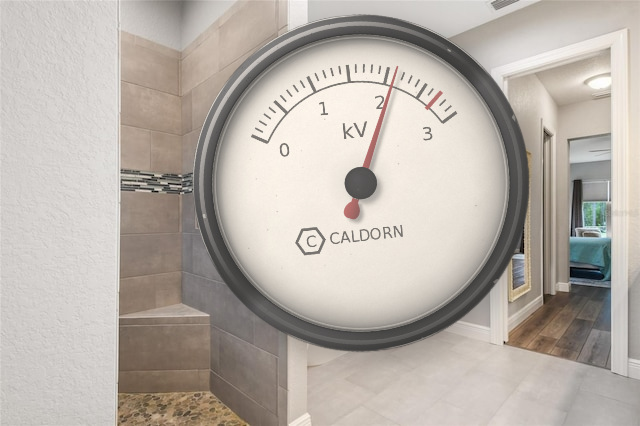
2.1 kV
